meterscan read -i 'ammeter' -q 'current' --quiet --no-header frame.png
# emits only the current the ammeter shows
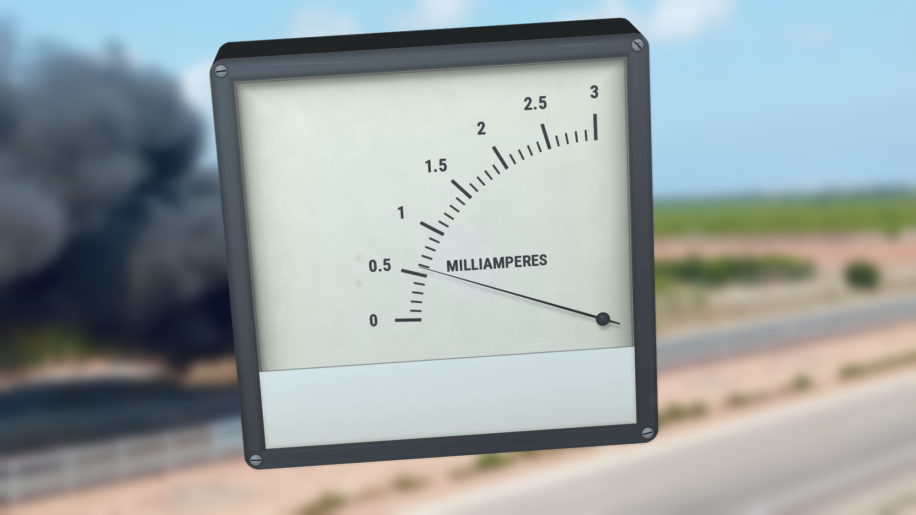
0.6 mA
